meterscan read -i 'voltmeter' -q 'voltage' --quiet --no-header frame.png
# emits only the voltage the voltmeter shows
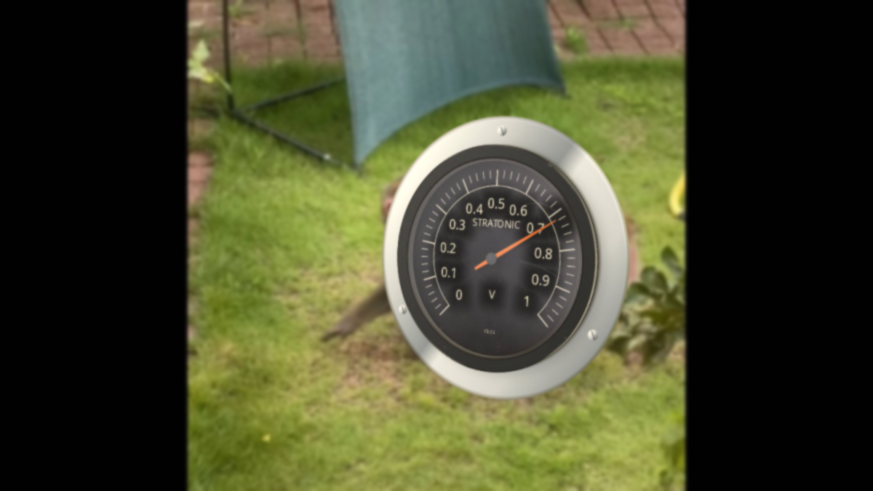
0.72 V
